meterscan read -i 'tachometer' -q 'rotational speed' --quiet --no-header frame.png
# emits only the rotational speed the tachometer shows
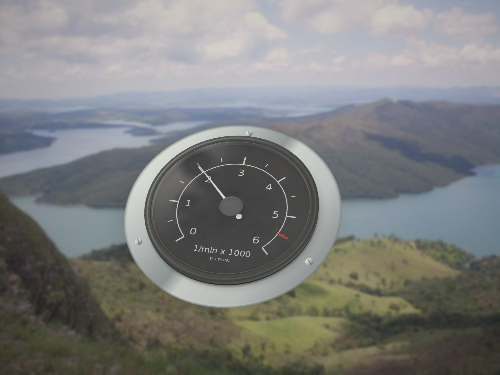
2000 rpm
